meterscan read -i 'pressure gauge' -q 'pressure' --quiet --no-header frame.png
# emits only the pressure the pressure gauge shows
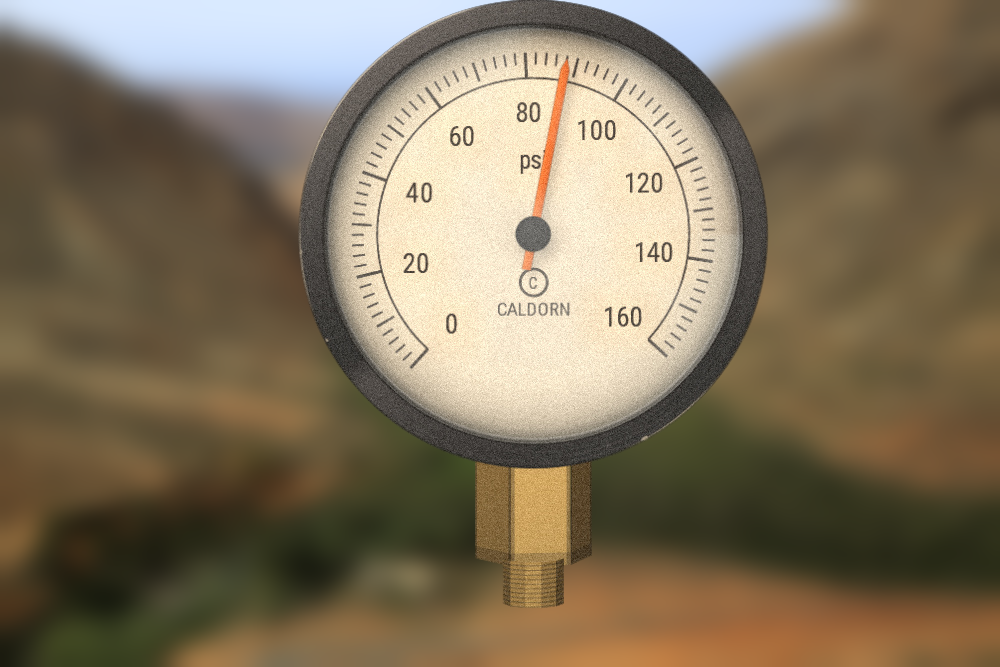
88 psi
